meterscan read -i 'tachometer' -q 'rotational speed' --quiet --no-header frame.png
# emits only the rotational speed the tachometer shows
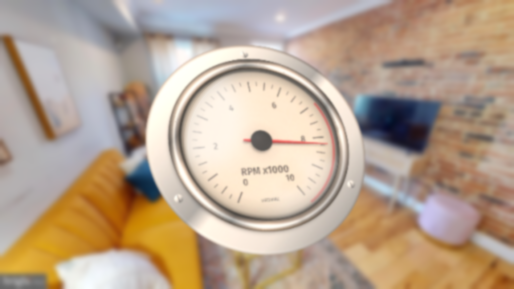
8250 rpm
